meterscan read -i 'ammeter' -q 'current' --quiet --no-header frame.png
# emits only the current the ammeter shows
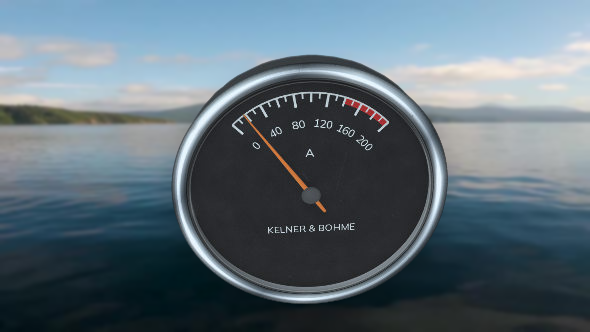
20 A
